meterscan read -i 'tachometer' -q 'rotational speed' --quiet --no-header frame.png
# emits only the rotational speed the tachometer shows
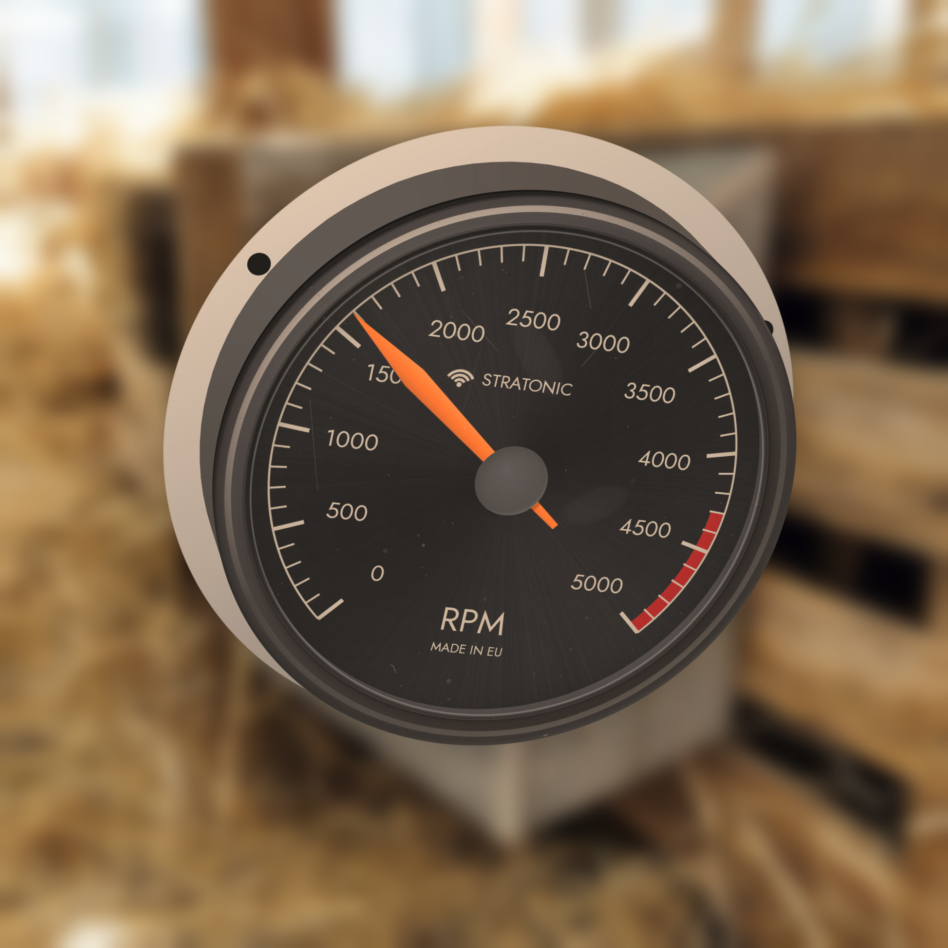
1600 rpm
